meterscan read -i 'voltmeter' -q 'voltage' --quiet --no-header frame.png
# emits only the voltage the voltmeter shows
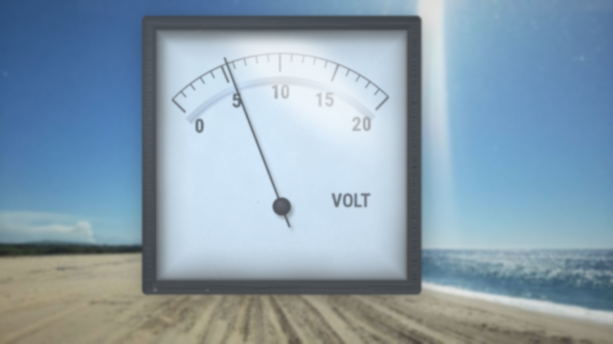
5.5 V
